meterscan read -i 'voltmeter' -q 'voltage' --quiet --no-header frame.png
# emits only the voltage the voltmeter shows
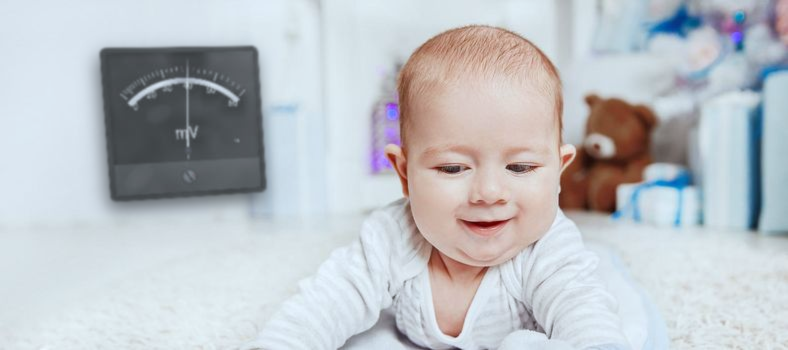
40 mV
